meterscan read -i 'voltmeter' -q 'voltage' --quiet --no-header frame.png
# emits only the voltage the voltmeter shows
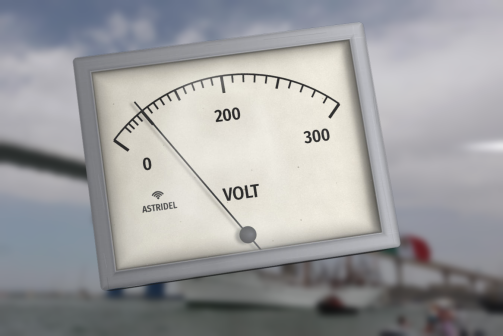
100 V
